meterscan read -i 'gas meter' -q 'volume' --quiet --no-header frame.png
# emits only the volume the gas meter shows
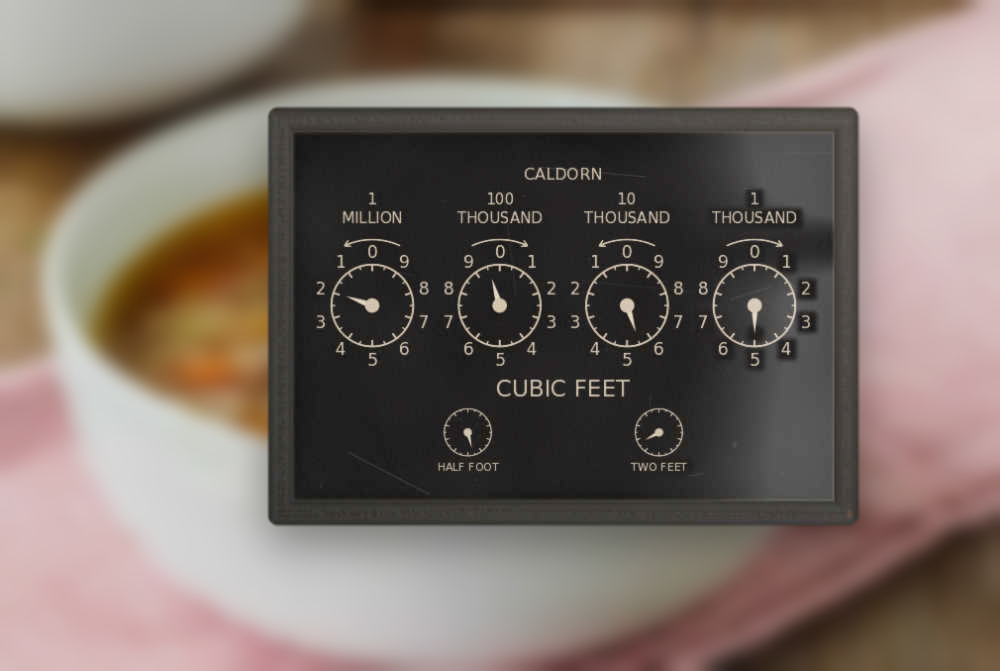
195500 ft³
